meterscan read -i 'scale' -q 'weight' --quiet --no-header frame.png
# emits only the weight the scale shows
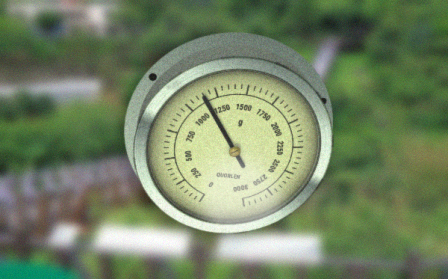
1150 g
